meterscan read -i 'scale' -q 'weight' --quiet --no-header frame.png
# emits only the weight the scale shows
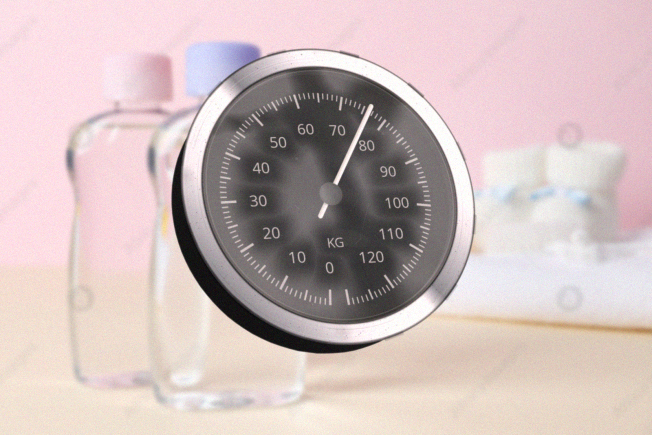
76 kg
